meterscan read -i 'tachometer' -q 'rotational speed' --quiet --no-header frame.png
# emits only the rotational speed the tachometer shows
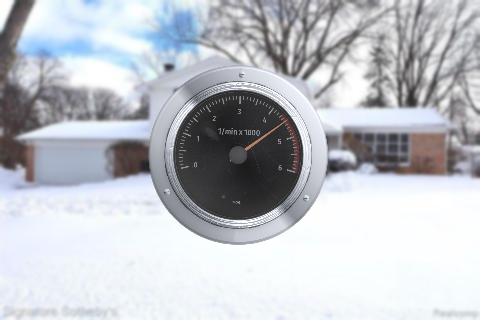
4500 rpm
